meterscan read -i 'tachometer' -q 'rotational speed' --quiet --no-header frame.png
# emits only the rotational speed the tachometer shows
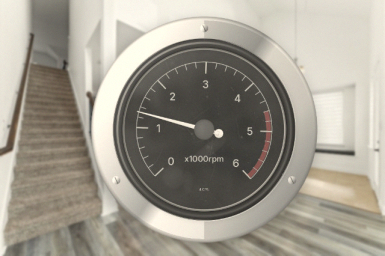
1300 rpm
